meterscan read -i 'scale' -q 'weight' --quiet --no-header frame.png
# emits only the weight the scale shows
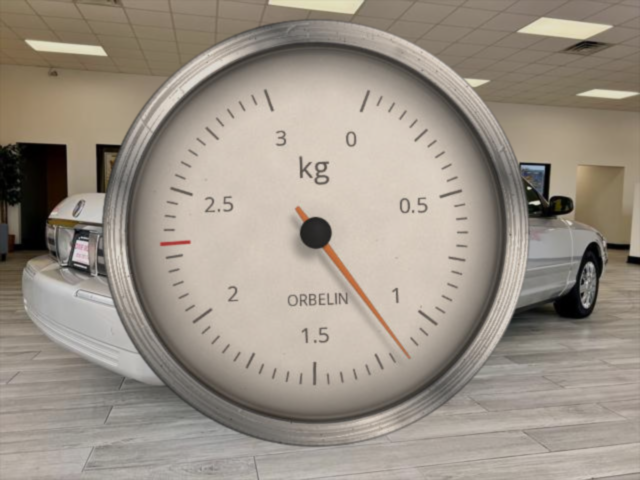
1.15 kg
